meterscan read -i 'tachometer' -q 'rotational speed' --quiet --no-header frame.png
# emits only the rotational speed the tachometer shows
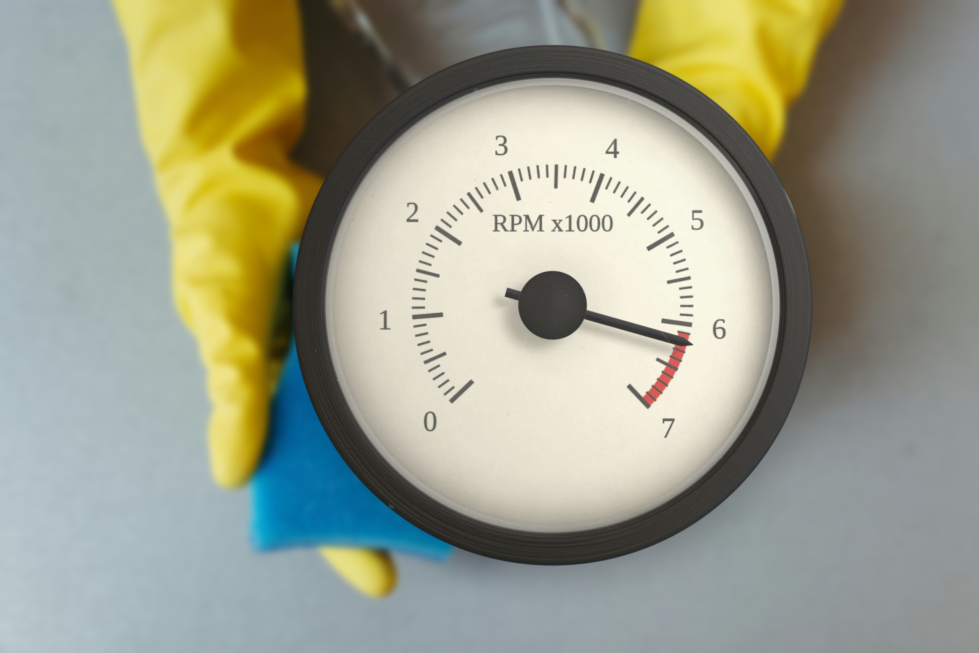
6200 rpm
